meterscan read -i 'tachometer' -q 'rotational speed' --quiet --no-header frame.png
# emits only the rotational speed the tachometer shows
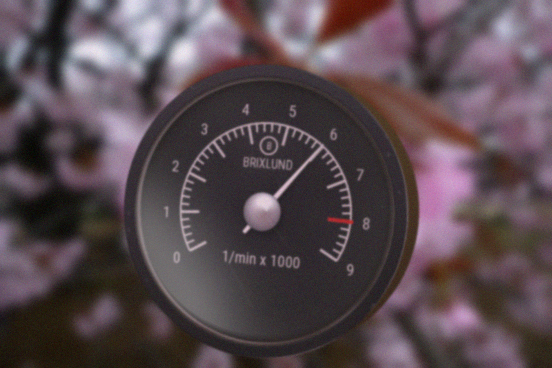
6000 rpm
